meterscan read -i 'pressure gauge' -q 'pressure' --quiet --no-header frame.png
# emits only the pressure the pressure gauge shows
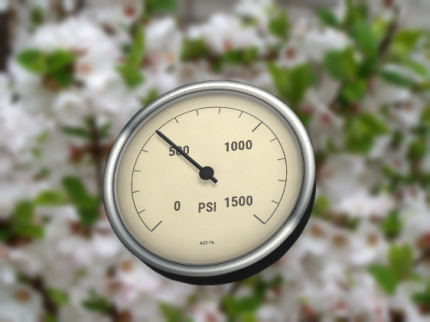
500 psi
